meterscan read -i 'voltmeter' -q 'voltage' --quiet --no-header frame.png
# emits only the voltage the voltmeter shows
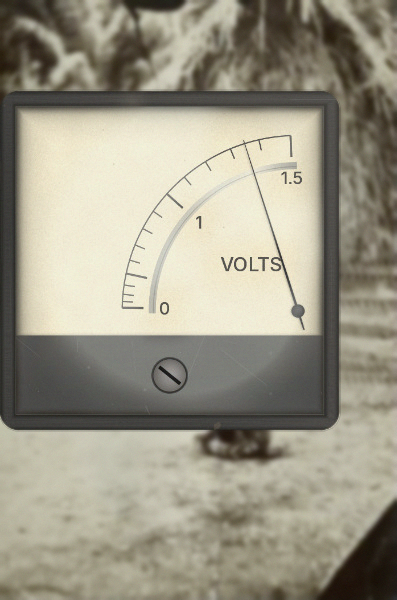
1.35 V
